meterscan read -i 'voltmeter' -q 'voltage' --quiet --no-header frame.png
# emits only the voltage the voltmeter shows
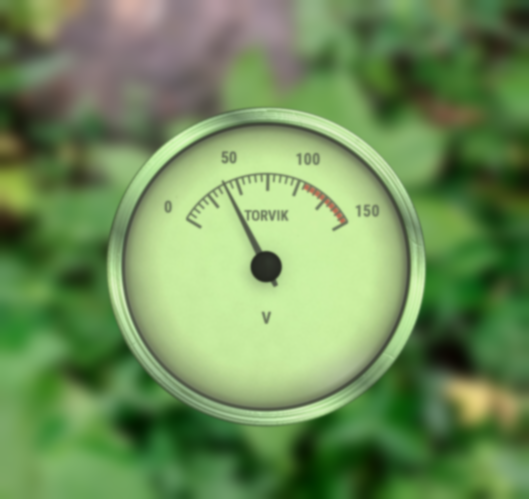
40 V
